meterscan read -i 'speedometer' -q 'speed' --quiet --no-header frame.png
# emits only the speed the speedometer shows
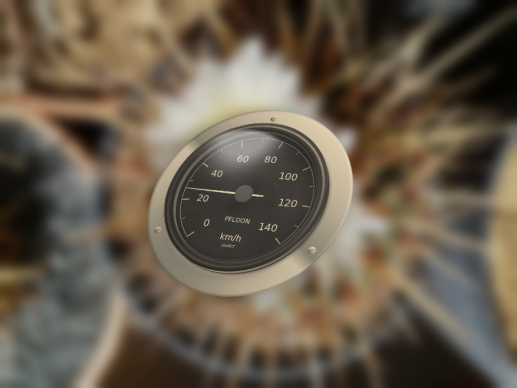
25 km/h
